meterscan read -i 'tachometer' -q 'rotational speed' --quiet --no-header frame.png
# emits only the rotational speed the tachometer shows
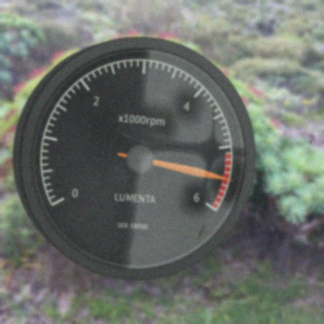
5500 rpm
